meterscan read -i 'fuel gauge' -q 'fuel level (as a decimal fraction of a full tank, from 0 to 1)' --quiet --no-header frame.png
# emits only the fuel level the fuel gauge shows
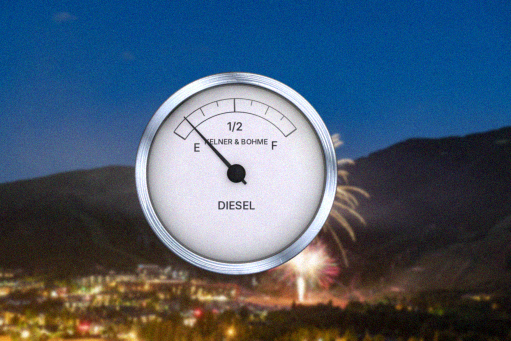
0.125
